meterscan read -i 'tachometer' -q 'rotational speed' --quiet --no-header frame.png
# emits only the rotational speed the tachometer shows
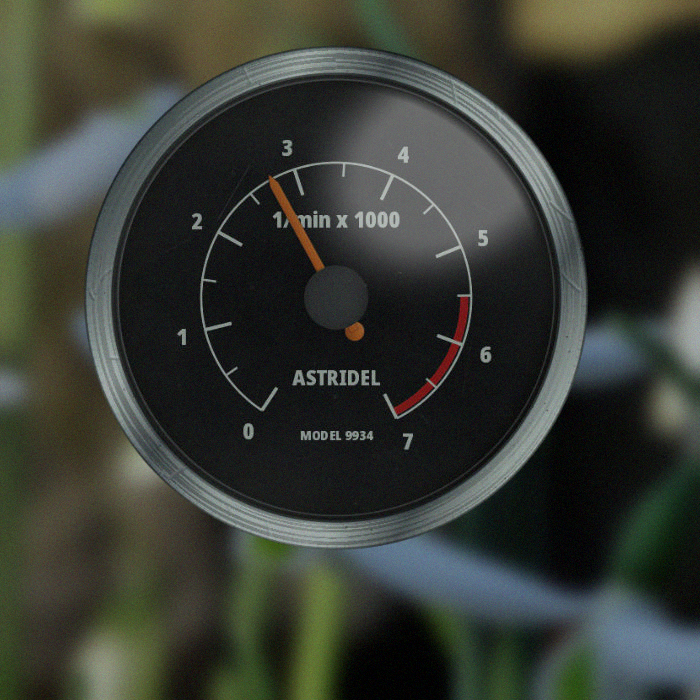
2750 rpm
